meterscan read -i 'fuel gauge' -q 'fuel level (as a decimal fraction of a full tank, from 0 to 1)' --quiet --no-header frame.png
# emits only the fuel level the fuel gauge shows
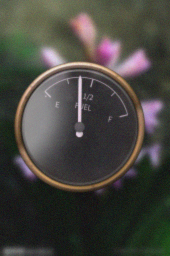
0.375
